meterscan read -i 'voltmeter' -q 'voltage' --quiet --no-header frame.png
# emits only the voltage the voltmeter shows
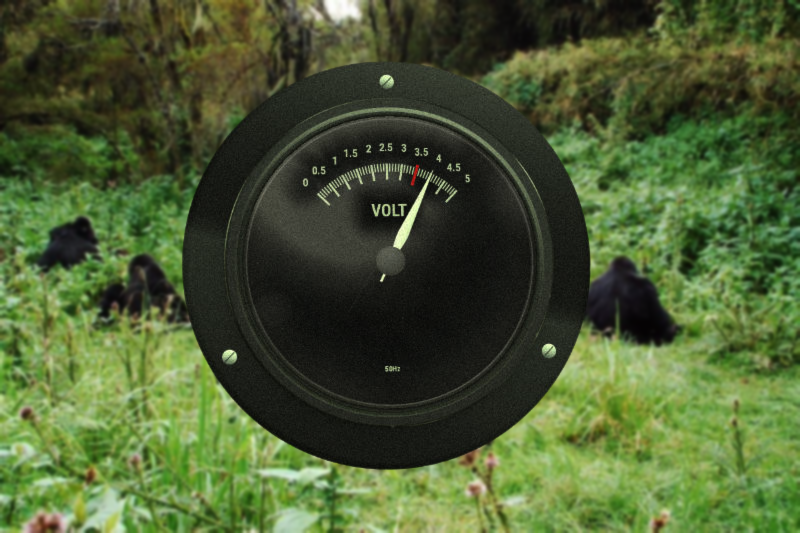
4 V
